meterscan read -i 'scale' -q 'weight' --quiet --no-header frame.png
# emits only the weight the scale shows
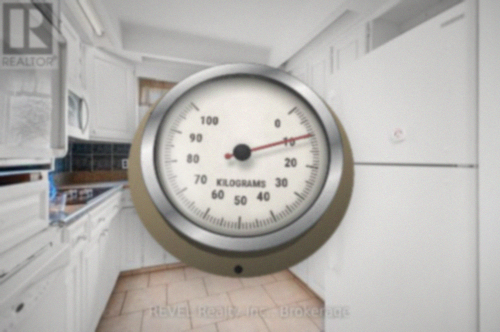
10 kg
